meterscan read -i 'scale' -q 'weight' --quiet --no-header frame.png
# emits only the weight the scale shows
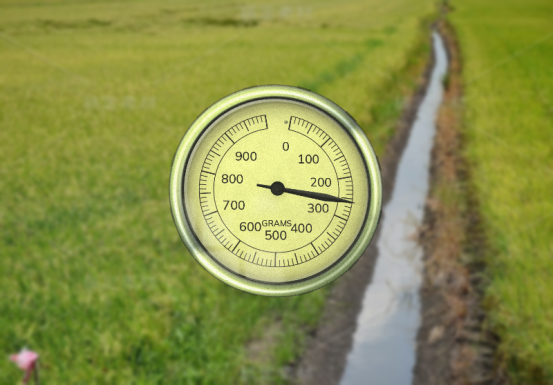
260 g
